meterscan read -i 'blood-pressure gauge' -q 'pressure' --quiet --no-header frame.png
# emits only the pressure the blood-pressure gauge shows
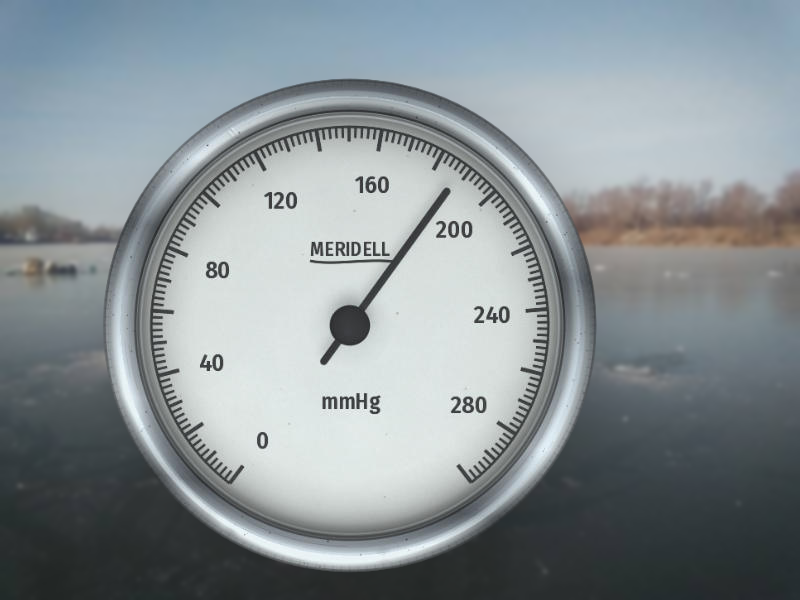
188 mmHg
